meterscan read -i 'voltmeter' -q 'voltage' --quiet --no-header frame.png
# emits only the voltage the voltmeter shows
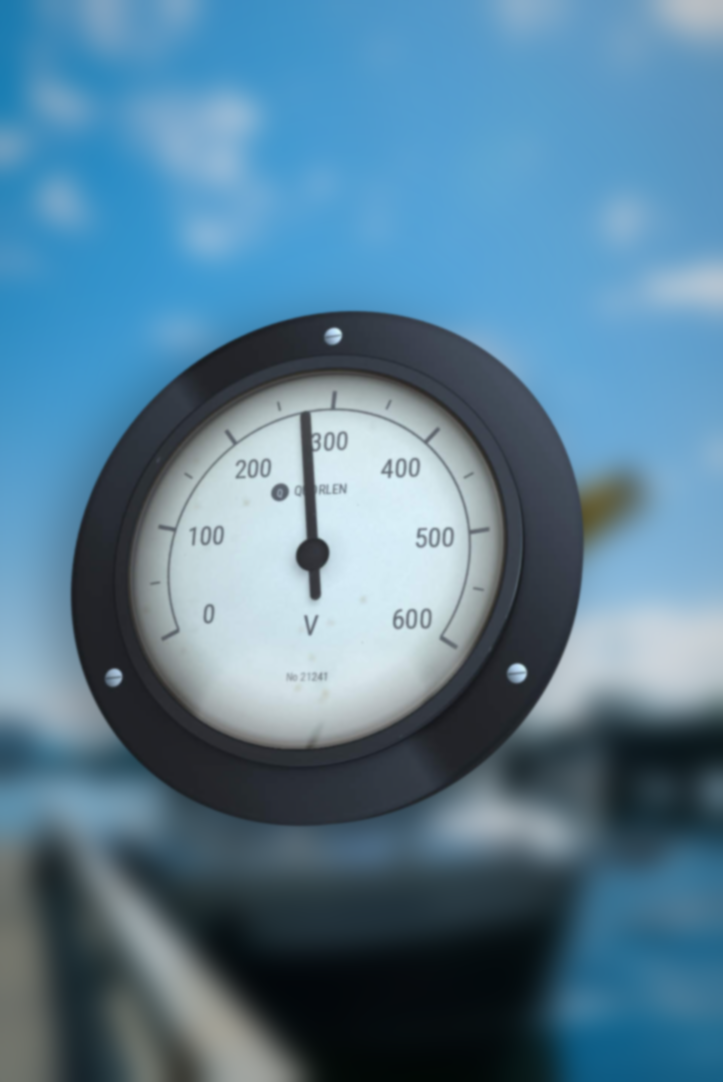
275 V
